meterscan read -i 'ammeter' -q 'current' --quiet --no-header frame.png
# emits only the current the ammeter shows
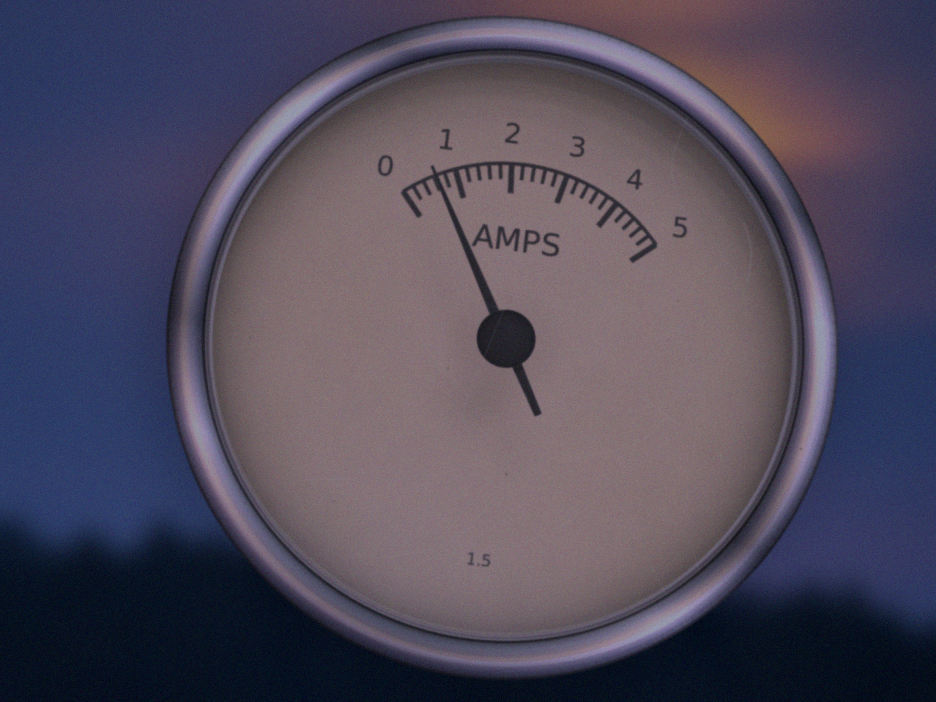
0.6 A
